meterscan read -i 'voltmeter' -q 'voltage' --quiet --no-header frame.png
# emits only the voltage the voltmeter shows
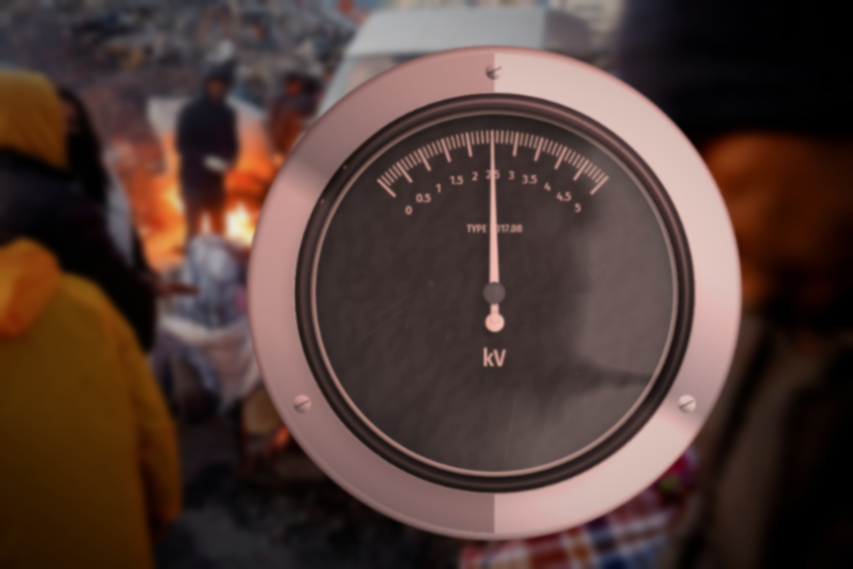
2.5 kV
